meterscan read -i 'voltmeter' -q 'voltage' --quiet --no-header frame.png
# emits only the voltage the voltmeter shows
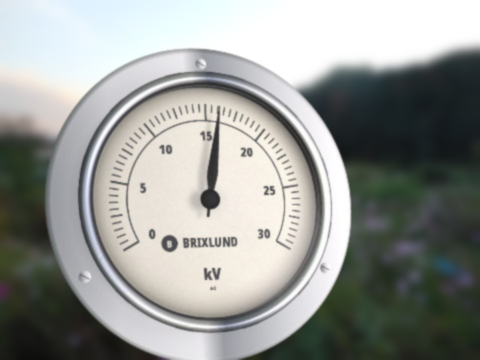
16 kV
